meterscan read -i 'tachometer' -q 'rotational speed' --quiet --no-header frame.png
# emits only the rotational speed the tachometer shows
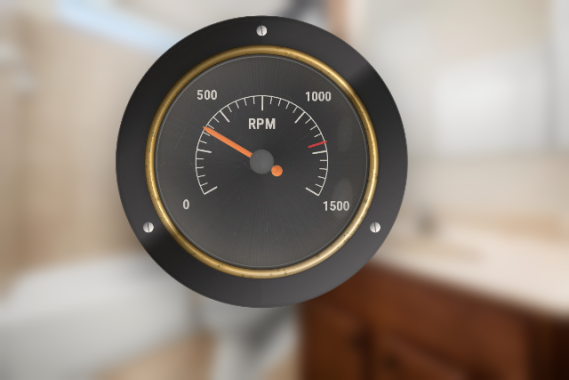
375 rpm
